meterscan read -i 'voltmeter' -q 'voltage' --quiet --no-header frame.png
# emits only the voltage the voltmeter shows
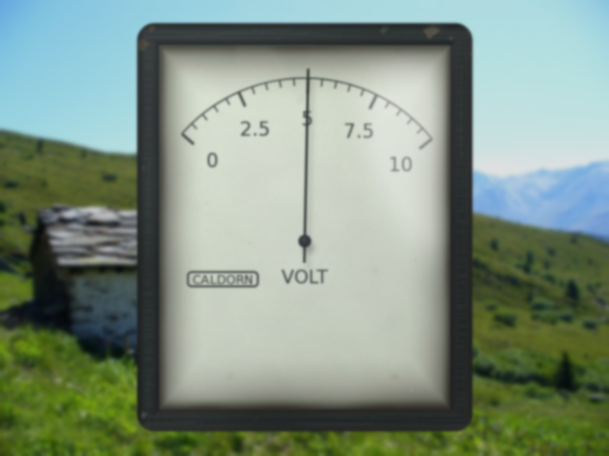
5 V
